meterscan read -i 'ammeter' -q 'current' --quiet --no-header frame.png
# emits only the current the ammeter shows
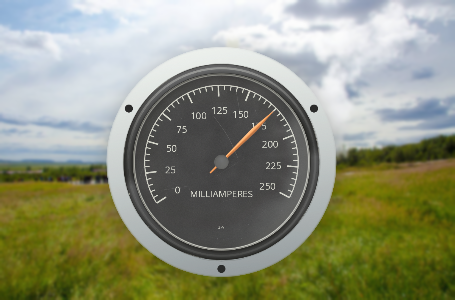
175 mA
